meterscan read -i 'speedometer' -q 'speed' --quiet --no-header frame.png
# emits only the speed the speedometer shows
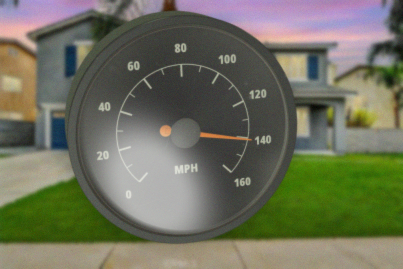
140 mph
